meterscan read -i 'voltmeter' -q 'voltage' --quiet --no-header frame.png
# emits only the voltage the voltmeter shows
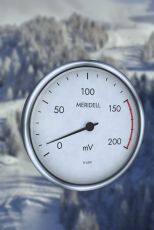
10 mV
